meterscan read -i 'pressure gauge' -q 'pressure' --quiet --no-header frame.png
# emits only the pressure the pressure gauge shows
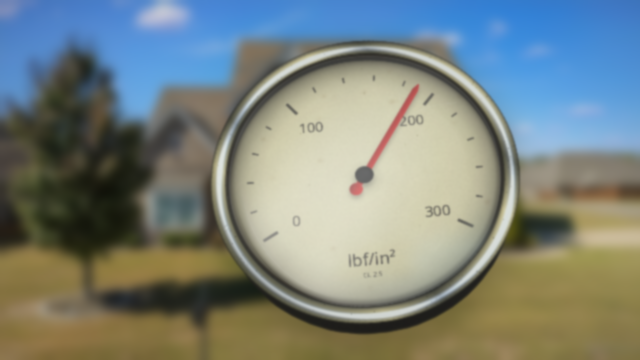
190 psi
